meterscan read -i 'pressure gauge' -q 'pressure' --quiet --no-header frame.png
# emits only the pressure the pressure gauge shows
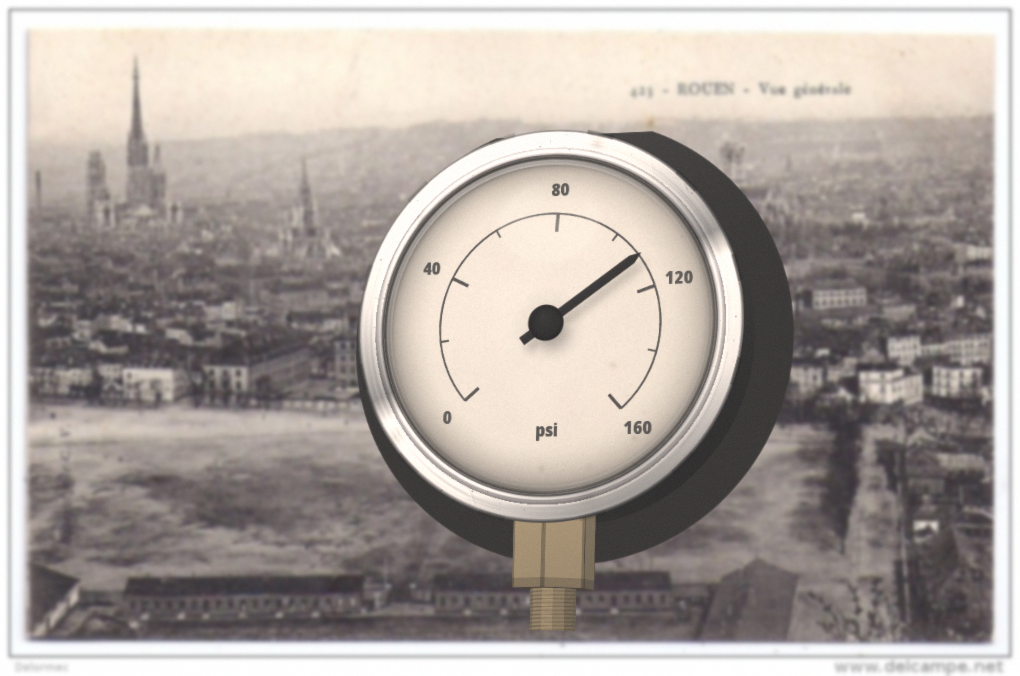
110 psi
